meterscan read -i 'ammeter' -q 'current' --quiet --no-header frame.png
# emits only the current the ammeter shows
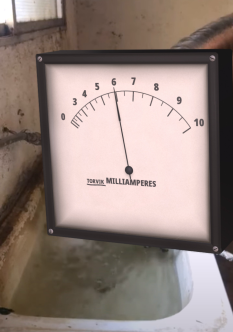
6 mA
